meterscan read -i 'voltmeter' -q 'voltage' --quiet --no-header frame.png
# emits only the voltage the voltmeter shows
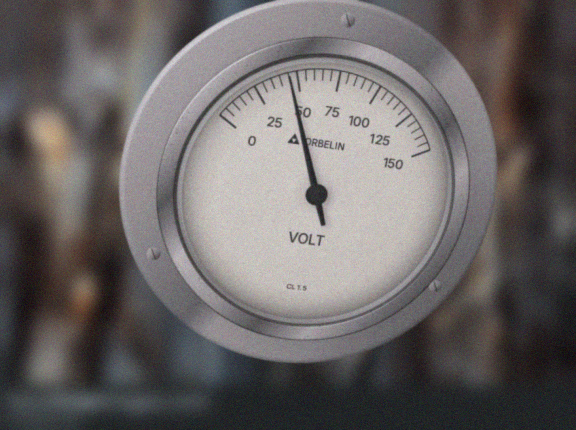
45 V
